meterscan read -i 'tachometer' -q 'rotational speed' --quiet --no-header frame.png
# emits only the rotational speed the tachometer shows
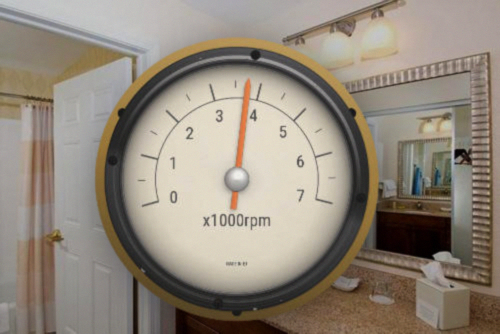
3750 rpm
